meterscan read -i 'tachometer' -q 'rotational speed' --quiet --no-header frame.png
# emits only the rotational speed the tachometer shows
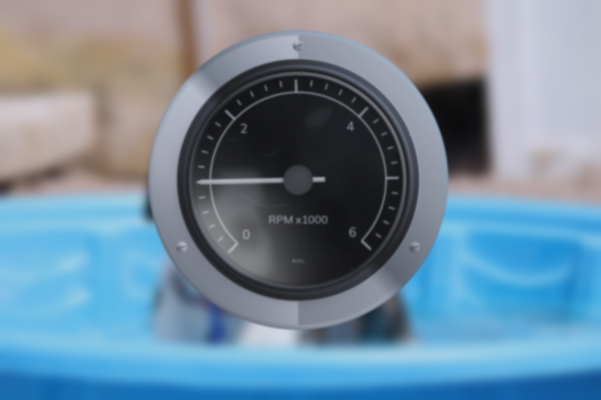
1000 rpm
